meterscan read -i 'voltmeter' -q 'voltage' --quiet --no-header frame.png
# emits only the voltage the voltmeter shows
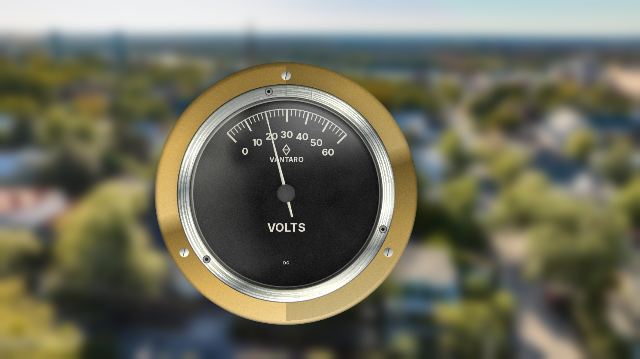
20 V
